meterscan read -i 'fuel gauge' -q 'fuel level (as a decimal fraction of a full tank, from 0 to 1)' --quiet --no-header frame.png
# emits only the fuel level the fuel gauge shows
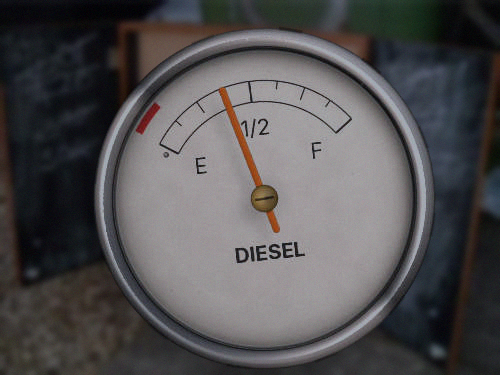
0.375
